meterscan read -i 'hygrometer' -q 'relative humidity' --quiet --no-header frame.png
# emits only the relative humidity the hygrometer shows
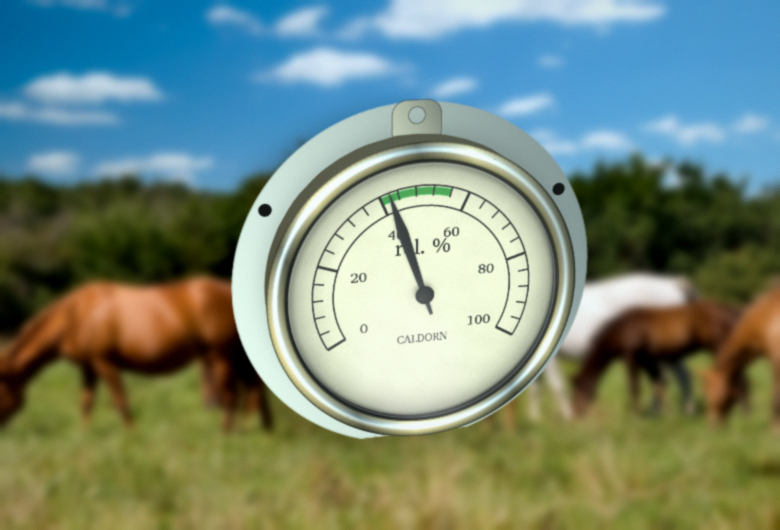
42 %
